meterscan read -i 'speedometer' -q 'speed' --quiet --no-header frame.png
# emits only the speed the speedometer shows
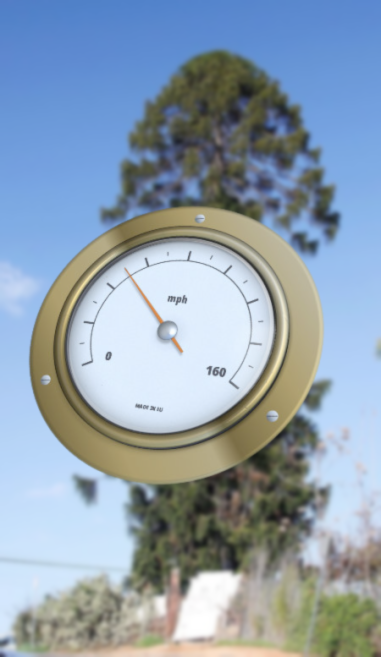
50 mph
